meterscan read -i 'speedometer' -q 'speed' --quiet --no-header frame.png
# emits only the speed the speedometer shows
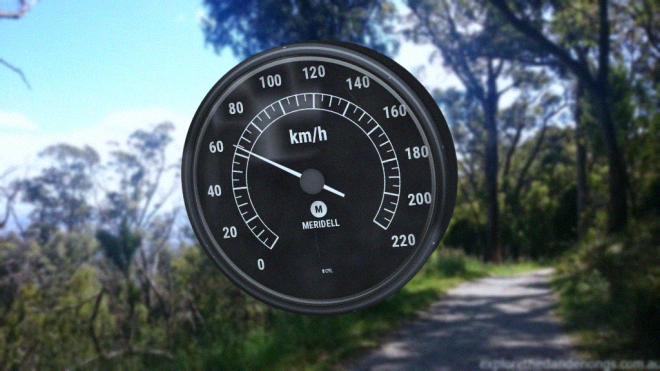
65 km/h
